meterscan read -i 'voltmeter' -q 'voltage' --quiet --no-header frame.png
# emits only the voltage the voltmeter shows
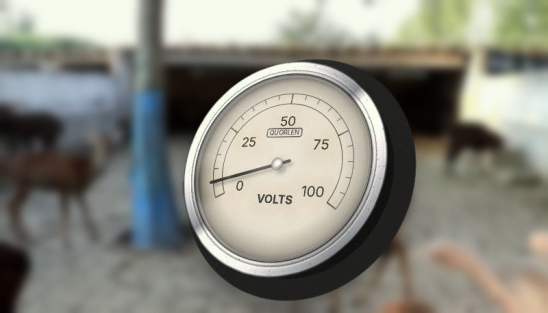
5 V
